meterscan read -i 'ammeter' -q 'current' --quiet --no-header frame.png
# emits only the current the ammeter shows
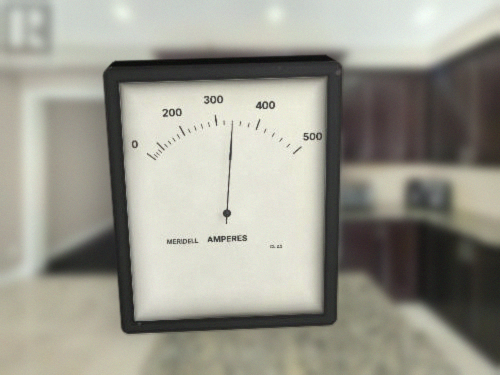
340 A
